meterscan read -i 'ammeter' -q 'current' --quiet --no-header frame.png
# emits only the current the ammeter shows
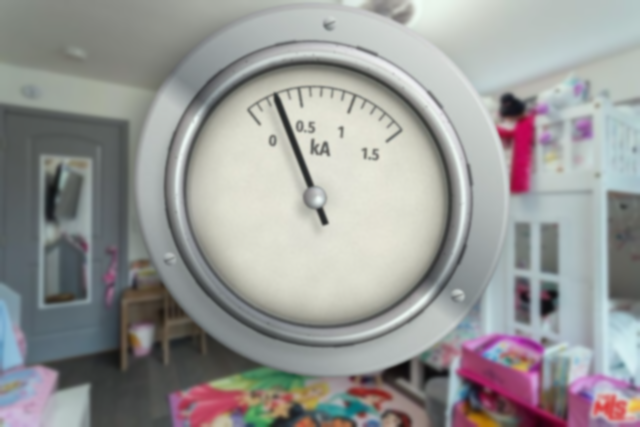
0.3 kA
